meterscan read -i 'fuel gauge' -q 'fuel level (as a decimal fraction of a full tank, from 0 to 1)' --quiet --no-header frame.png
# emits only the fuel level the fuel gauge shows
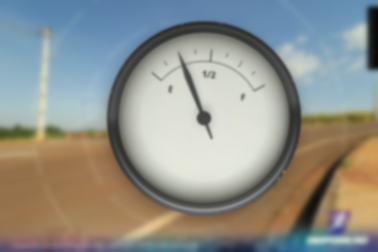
0.25
